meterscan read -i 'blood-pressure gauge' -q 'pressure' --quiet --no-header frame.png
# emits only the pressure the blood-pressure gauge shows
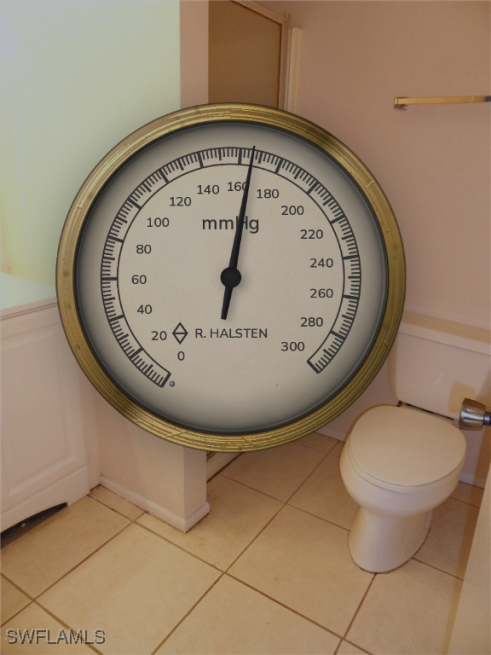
166 mmHg
